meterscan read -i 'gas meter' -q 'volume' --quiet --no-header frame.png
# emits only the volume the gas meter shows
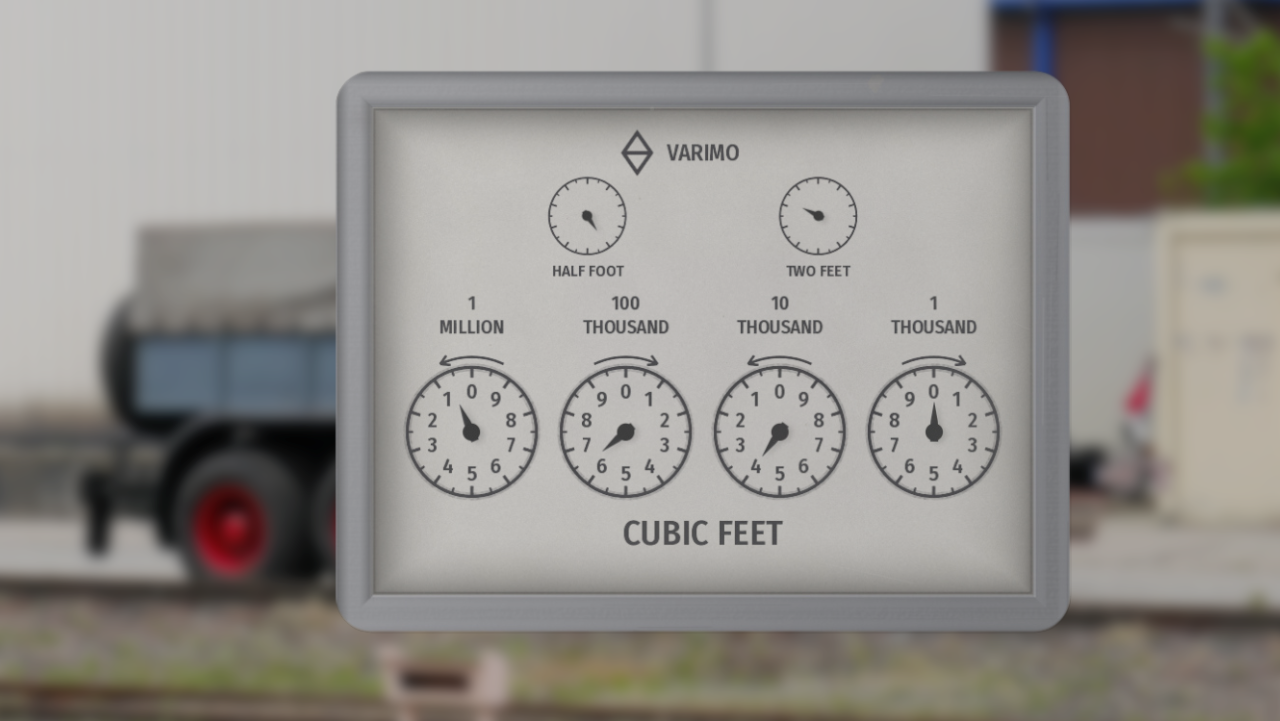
64000 ft³
